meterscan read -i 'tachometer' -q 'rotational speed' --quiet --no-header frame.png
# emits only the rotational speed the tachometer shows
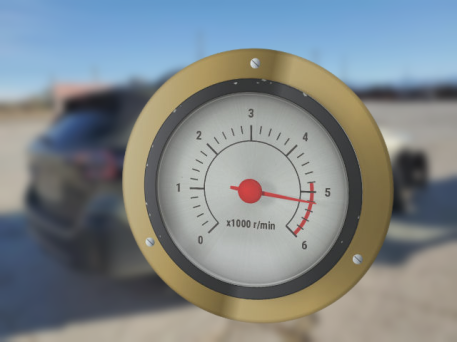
5200 rpm
